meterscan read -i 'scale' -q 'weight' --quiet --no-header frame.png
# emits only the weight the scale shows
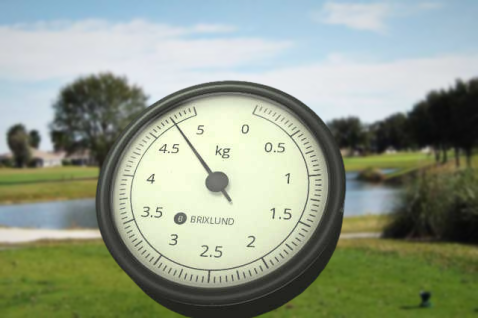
4.75 kg
